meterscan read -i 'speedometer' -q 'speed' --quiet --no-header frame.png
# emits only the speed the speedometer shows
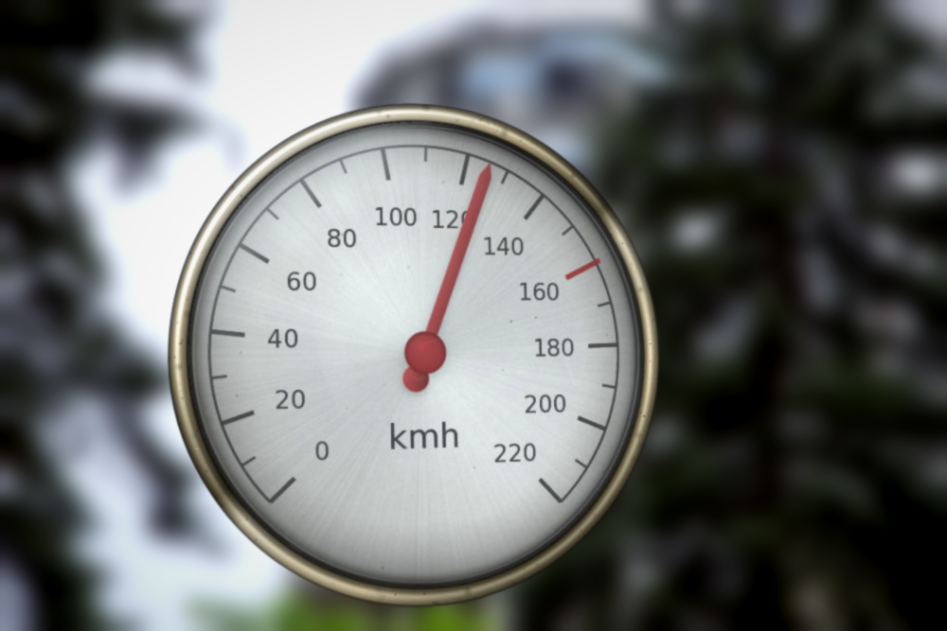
125 km/h
